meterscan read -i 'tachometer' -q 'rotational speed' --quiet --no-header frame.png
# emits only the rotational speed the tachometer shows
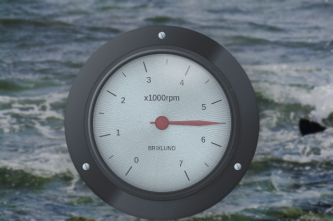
5500 rpm
